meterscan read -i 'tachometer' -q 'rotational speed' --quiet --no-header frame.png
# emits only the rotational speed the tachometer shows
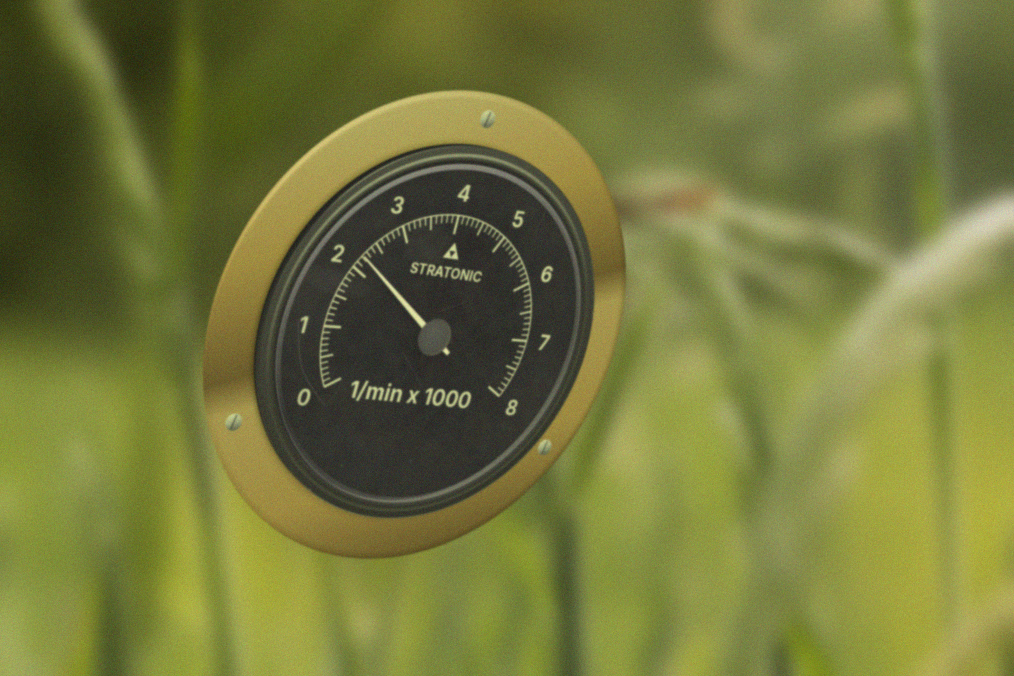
2200 rpm
